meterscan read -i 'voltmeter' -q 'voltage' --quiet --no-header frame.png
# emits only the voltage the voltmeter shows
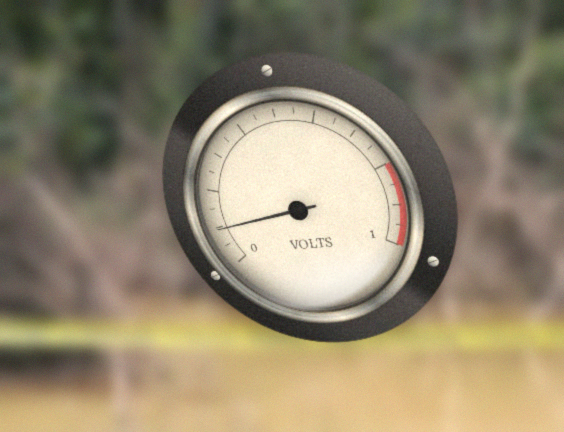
0.1 V
